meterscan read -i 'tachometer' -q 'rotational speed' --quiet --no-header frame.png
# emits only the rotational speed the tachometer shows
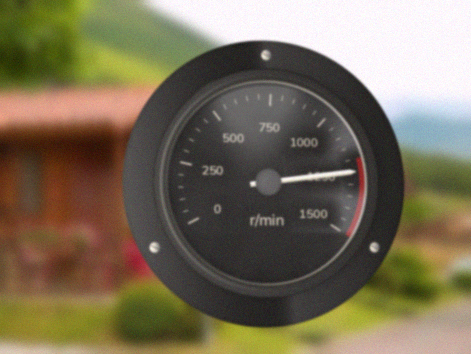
1250 rpm
